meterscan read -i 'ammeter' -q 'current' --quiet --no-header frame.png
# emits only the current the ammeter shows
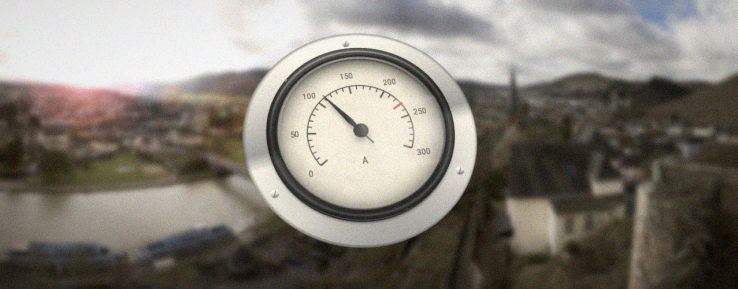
110 A
